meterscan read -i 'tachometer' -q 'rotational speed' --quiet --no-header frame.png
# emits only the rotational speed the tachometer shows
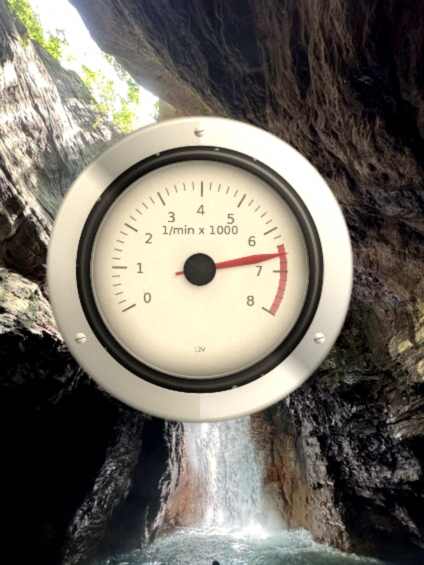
6600 rpm
